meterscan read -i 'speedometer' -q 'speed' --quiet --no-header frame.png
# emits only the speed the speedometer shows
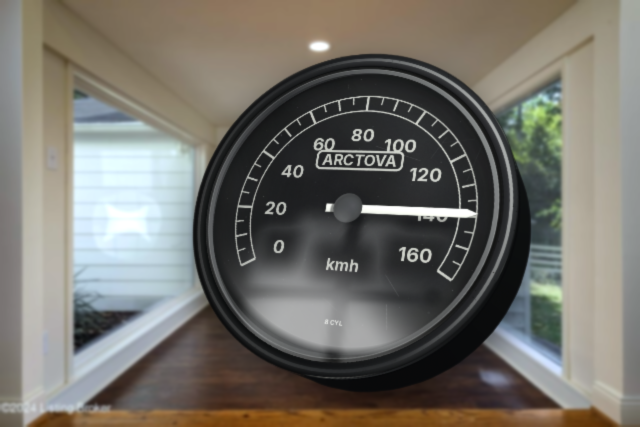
140 km/h
